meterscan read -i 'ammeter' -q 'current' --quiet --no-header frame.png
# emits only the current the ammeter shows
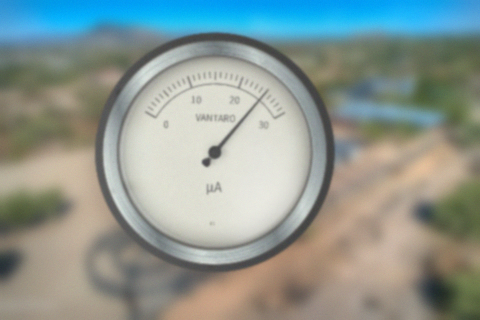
25 µA
